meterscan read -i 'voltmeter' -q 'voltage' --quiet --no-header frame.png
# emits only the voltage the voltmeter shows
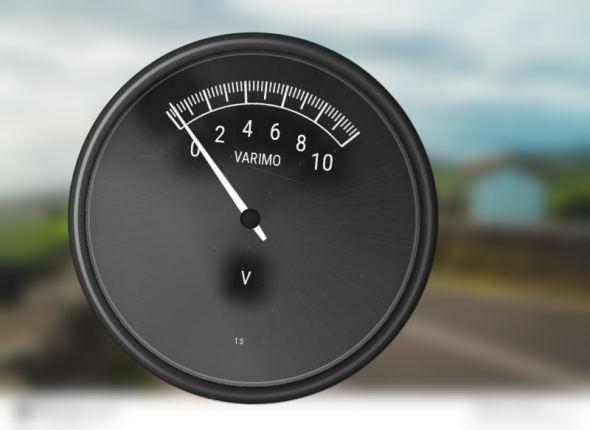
0.4 V
